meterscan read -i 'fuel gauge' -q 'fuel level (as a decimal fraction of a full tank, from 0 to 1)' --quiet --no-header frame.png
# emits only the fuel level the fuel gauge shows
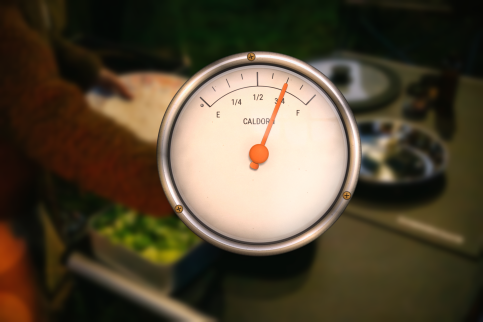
0.75
